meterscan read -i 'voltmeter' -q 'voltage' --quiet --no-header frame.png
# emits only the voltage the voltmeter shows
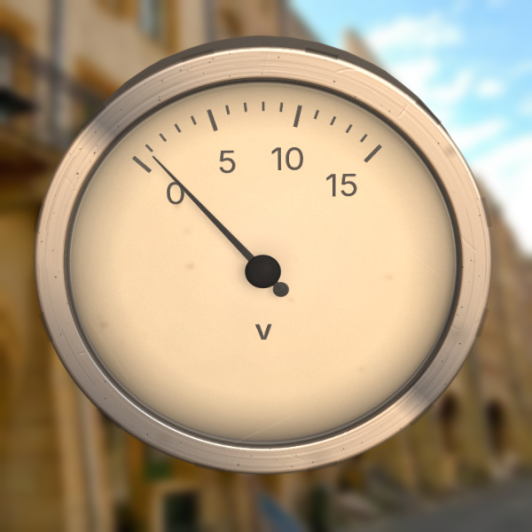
1 V
